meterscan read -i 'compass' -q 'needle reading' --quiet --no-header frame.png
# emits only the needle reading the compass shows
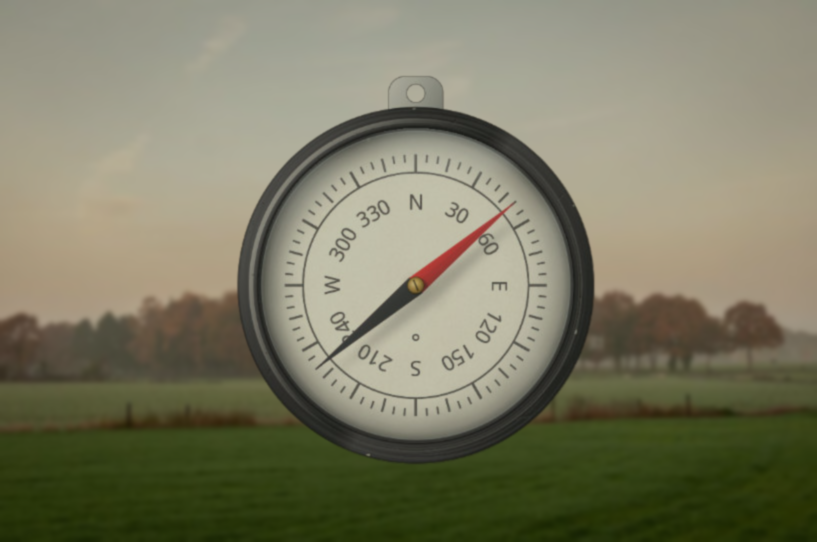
50 °
